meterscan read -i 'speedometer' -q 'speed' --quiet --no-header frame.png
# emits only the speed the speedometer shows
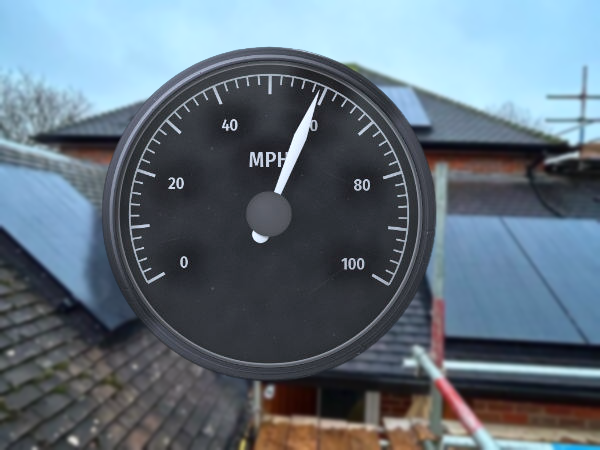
59 mph
